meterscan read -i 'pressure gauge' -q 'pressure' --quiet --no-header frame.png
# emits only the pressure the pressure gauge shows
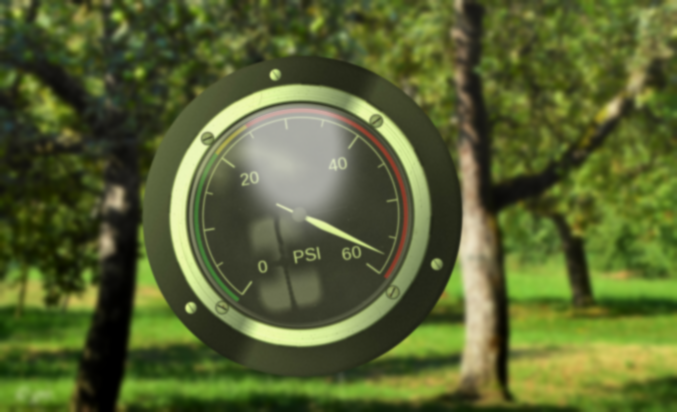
57.5 psi
